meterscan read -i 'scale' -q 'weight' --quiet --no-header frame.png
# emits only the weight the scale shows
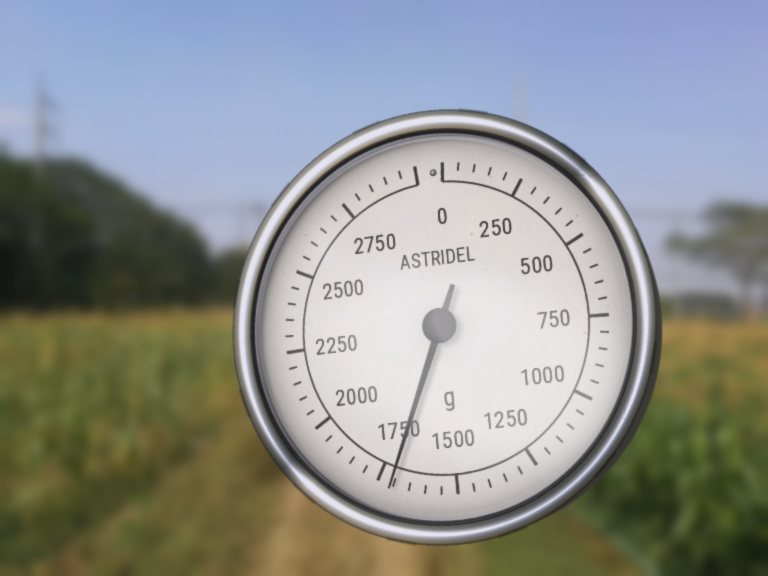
1700 g
